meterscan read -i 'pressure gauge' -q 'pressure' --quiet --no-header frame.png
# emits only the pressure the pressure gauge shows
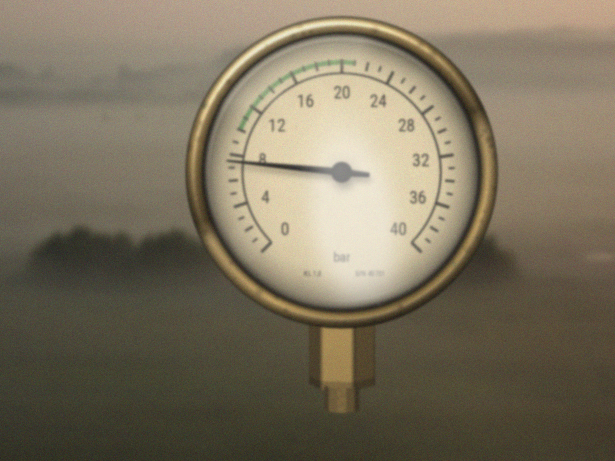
7.5 bar
